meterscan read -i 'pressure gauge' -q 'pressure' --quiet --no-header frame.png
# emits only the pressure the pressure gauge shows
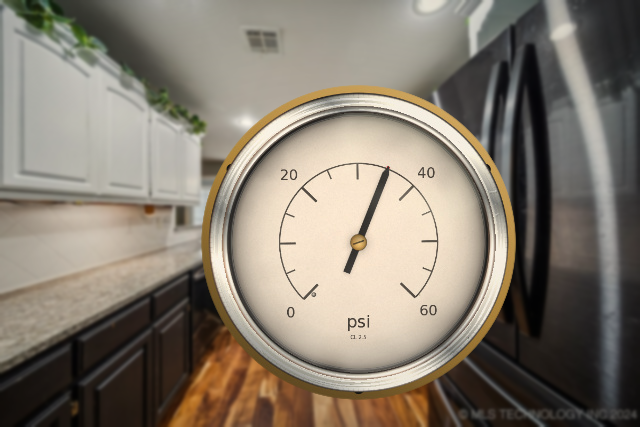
35 psi
